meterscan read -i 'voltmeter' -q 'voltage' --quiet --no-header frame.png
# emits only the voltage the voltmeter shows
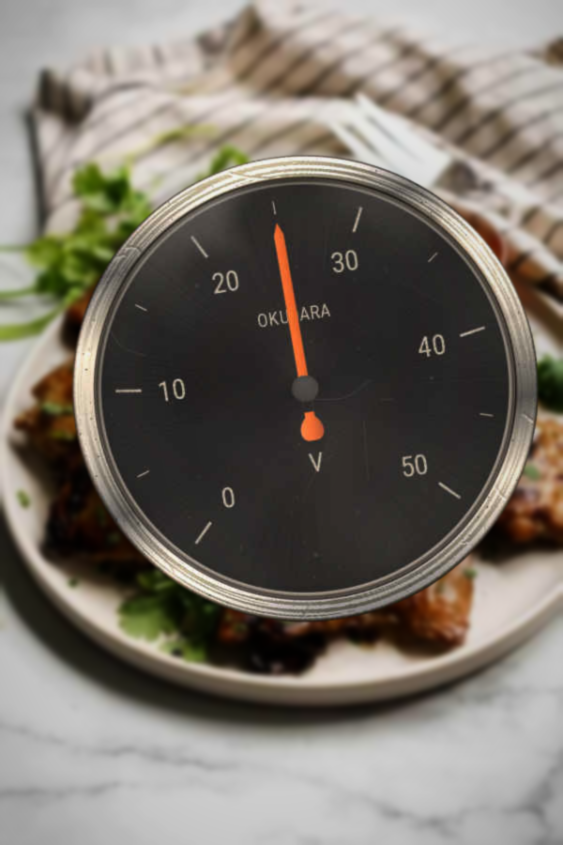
25 V
